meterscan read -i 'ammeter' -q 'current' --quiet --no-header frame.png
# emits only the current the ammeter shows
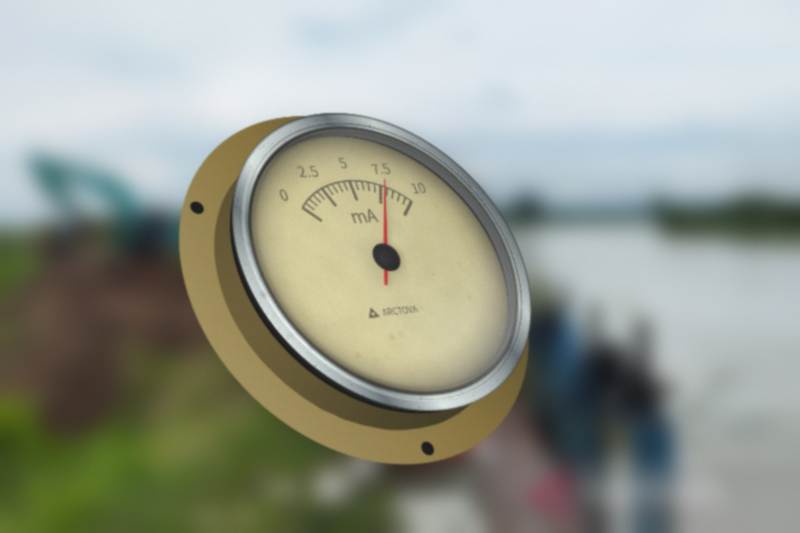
7.5 mA
